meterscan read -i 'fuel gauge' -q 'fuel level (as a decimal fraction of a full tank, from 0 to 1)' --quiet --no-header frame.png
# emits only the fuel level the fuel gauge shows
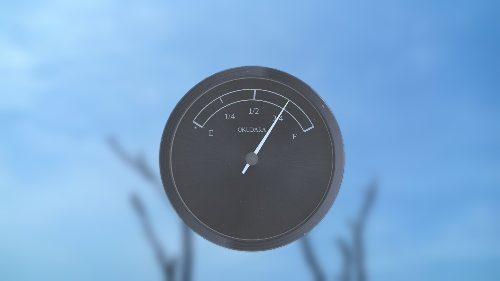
0.75
